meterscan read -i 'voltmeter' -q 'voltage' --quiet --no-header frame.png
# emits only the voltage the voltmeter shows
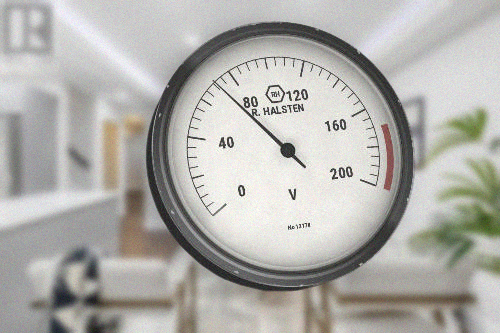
70 V
